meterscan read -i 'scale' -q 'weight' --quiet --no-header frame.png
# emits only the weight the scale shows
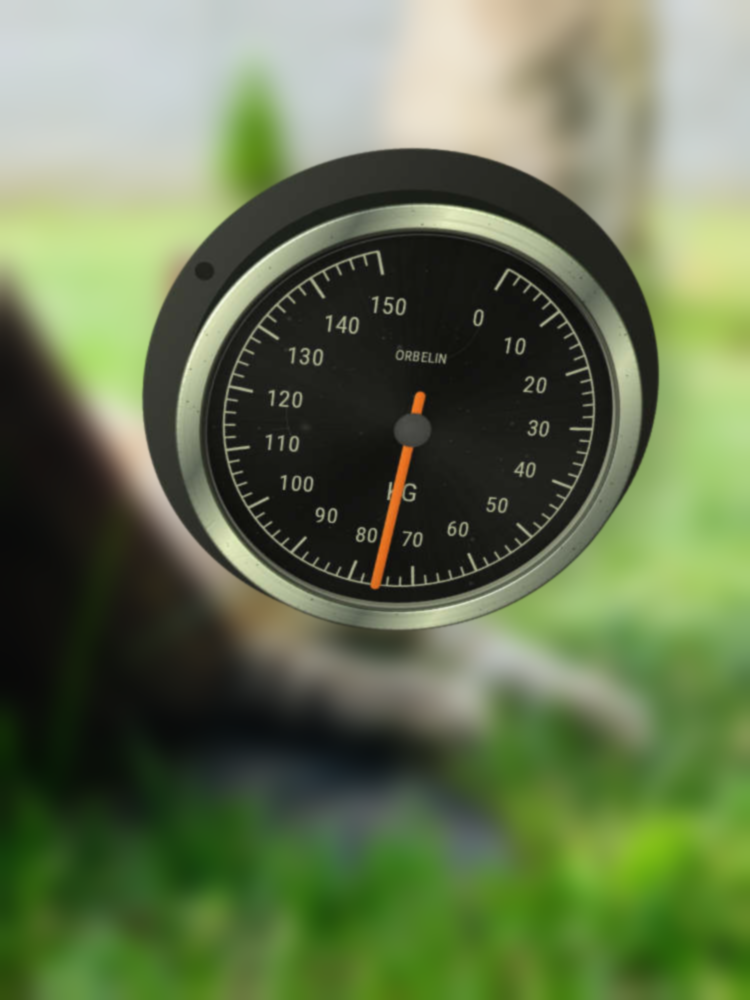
76 kg
